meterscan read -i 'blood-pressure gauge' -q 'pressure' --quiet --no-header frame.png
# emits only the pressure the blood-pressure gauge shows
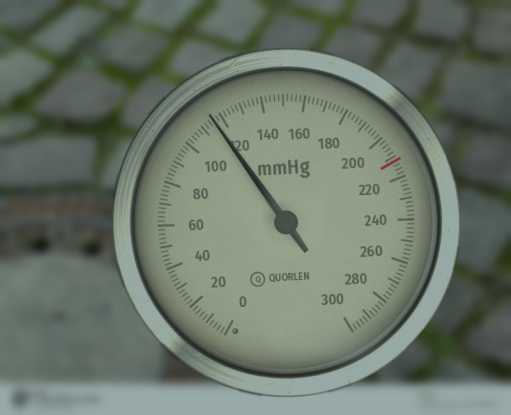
116 mmHg
